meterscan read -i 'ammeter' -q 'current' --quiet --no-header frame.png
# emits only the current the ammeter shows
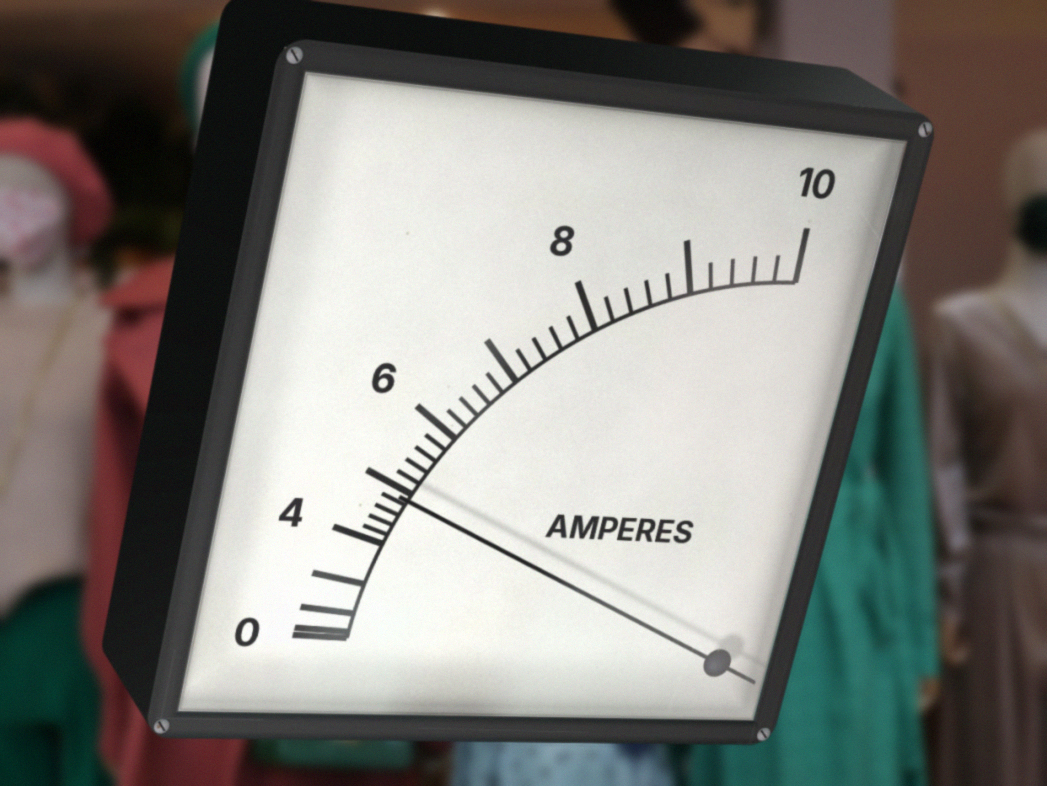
4.9 A
